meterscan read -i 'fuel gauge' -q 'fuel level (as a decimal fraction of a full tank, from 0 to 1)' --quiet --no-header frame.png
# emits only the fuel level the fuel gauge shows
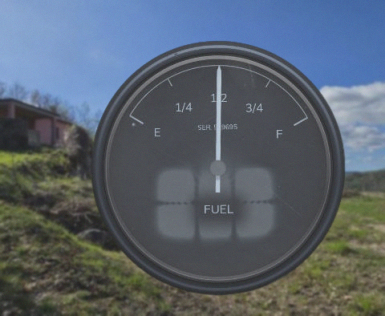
0.5
